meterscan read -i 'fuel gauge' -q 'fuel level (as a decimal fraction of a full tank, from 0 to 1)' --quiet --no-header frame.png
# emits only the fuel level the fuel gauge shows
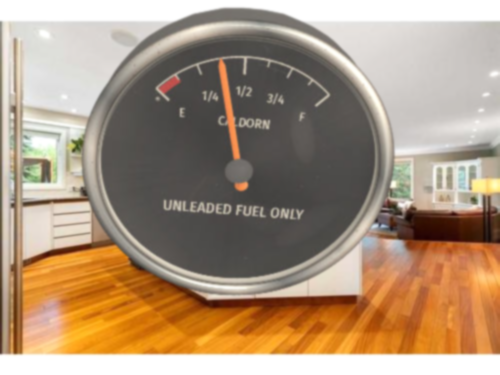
0.375
